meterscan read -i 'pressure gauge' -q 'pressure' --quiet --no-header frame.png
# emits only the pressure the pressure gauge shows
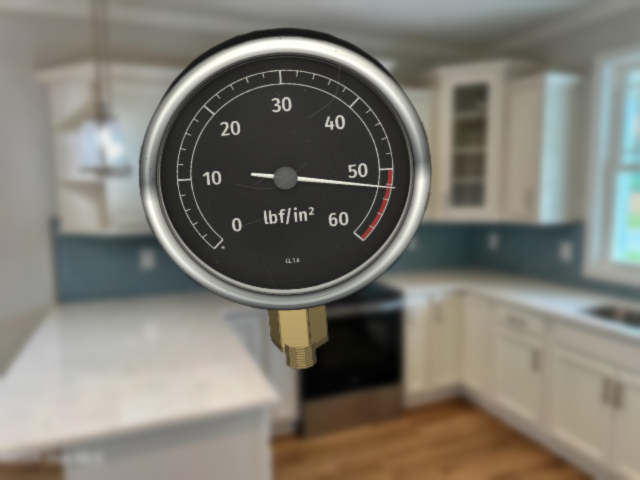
52 psi
